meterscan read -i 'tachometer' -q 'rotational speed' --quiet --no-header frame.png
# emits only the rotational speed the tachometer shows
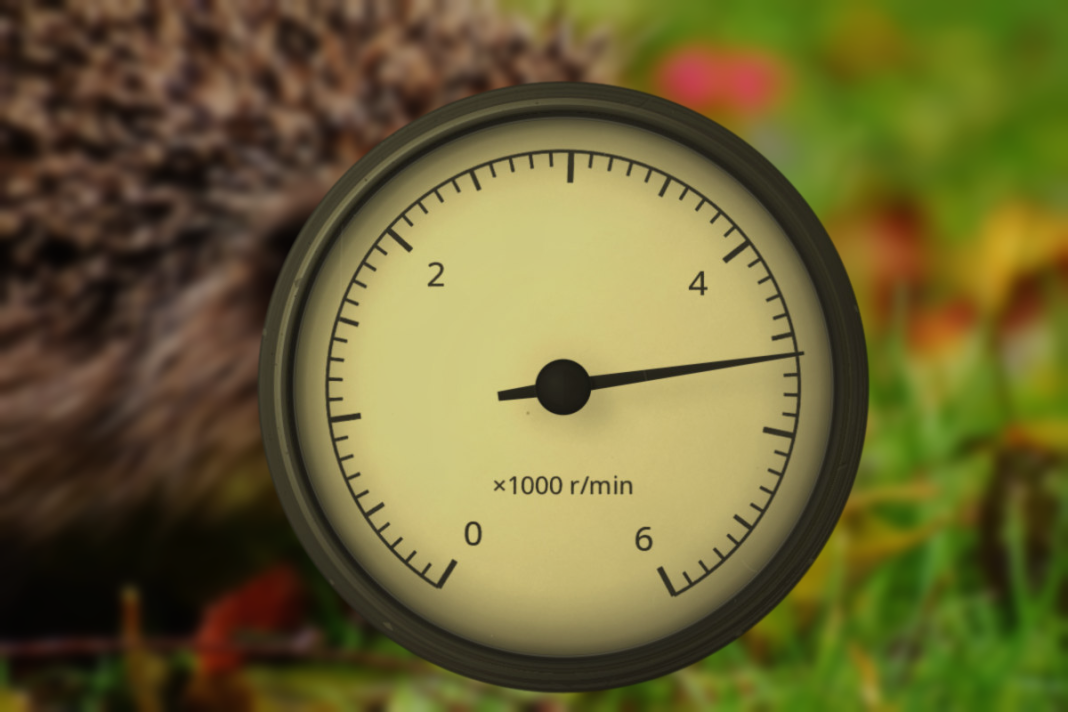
4600 rpm
